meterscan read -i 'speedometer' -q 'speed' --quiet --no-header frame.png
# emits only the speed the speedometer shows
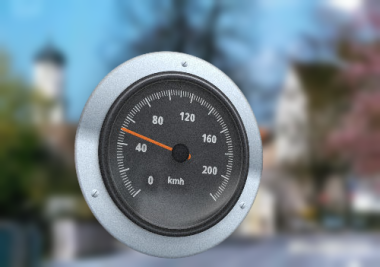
50 km/h
